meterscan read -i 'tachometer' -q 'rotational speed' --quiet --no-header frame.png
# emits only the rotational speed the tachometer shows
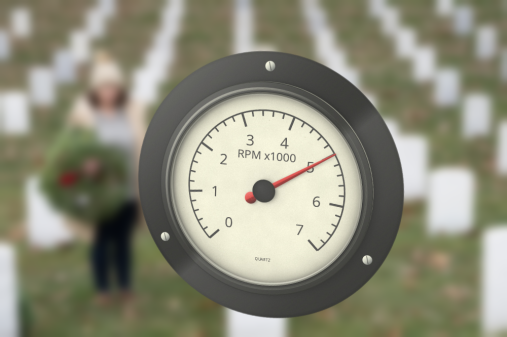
5000 rpm
